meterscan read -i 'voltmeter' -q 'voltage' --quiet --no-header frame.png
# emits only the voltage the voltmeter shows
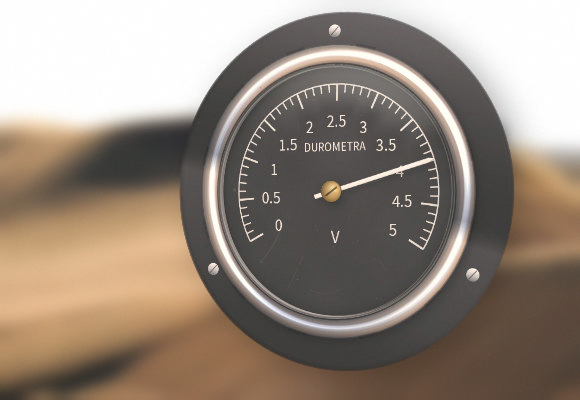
4 V
